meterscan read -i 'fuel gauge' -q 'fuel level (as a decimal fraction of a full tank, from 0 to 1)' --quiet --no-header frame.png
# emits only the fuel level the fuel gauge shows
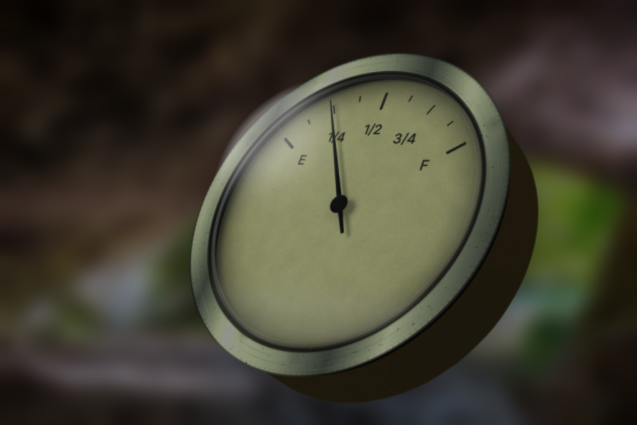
0.25
